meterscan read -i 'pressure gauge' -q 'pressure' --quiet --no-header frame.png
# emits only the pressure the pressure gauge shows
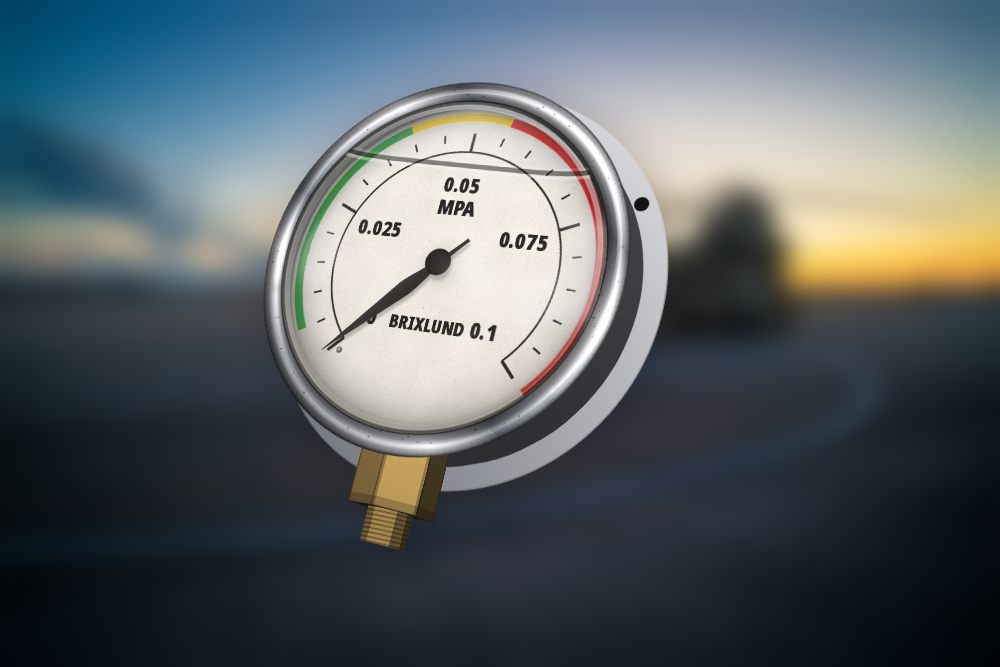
0 MPa
